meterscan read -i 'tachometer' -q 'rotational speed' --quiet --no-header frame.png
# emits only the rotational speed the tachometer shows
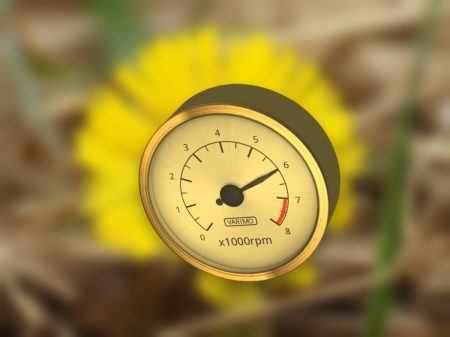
6000 rpm
